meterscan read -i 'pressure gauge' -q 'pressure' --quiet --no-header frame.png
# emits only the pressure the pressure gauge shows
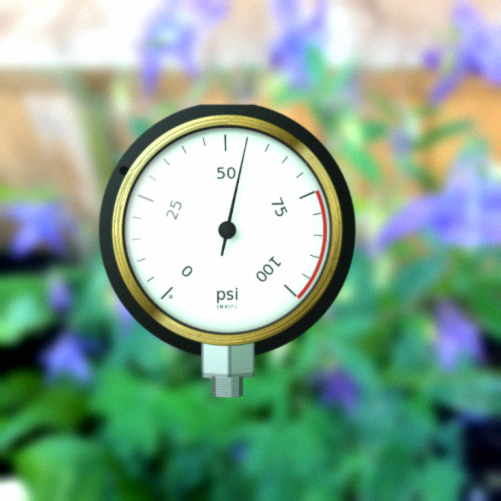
55 psi
